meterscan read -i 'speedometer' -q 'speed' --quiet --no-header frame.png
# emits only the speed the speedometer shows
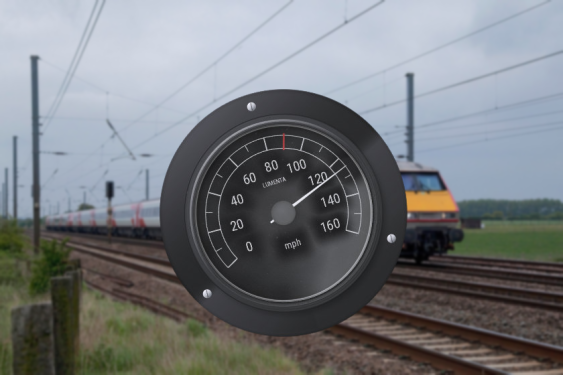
125 mph
